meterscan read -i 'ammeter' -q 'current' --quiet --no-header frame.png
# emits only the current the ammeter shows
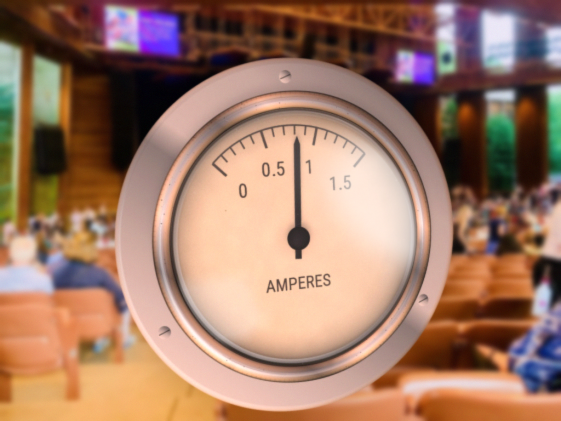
0.8 A
